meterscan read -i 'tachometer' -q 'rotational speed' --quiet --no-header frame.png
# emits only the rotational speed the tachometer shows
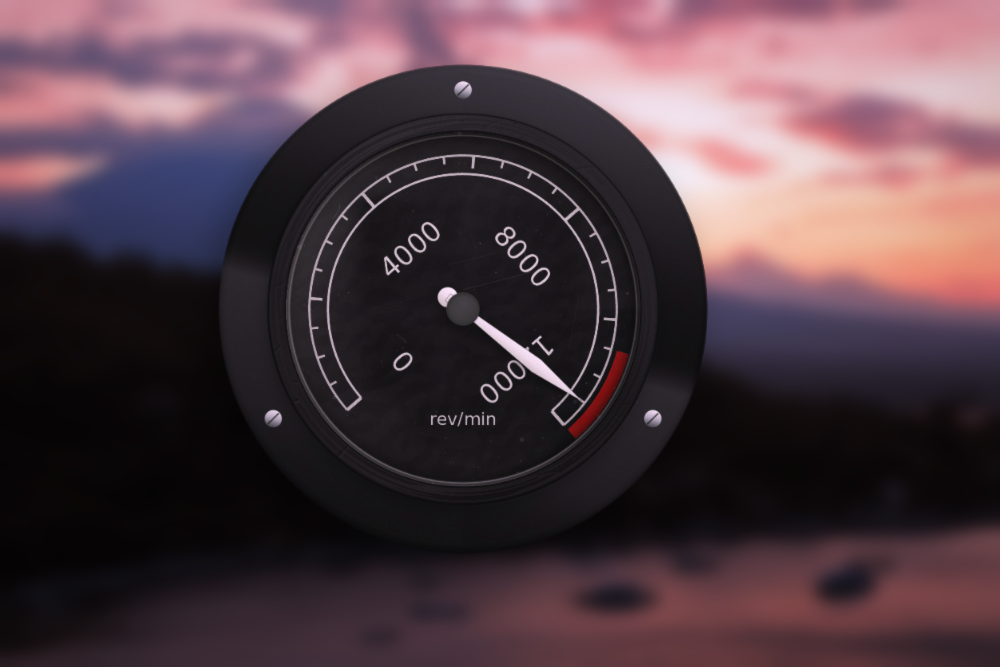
11500 rpm
